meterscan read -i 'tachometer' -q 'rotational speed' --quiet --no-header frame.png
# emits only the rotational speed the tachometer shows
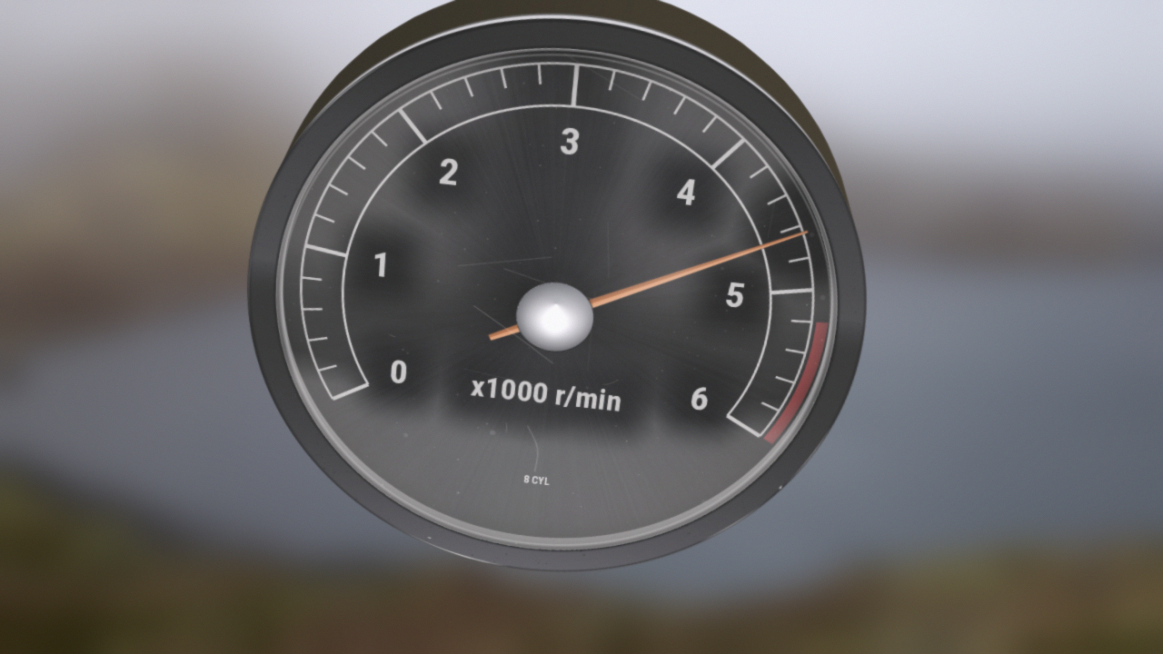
4600 rpm
